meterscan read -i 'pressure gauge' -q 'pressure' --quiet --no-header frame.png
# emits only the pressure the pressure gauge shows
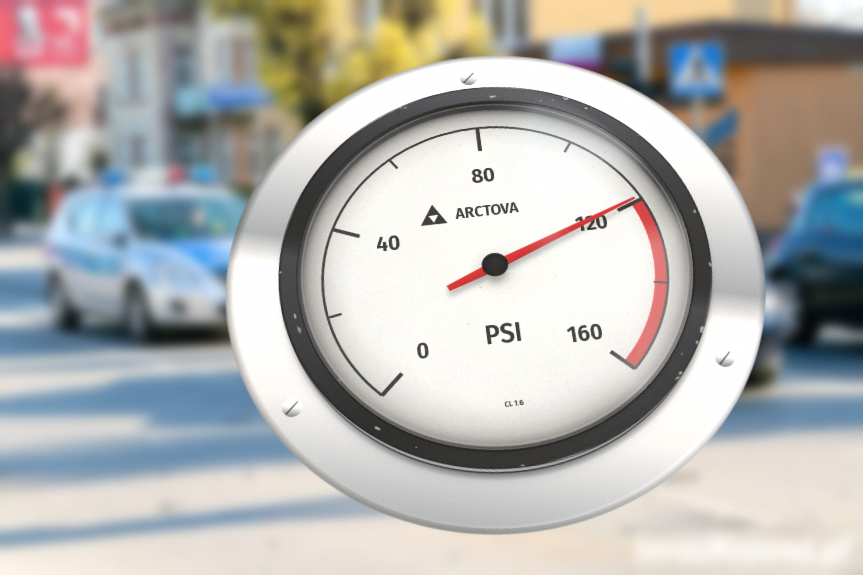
120 psi
